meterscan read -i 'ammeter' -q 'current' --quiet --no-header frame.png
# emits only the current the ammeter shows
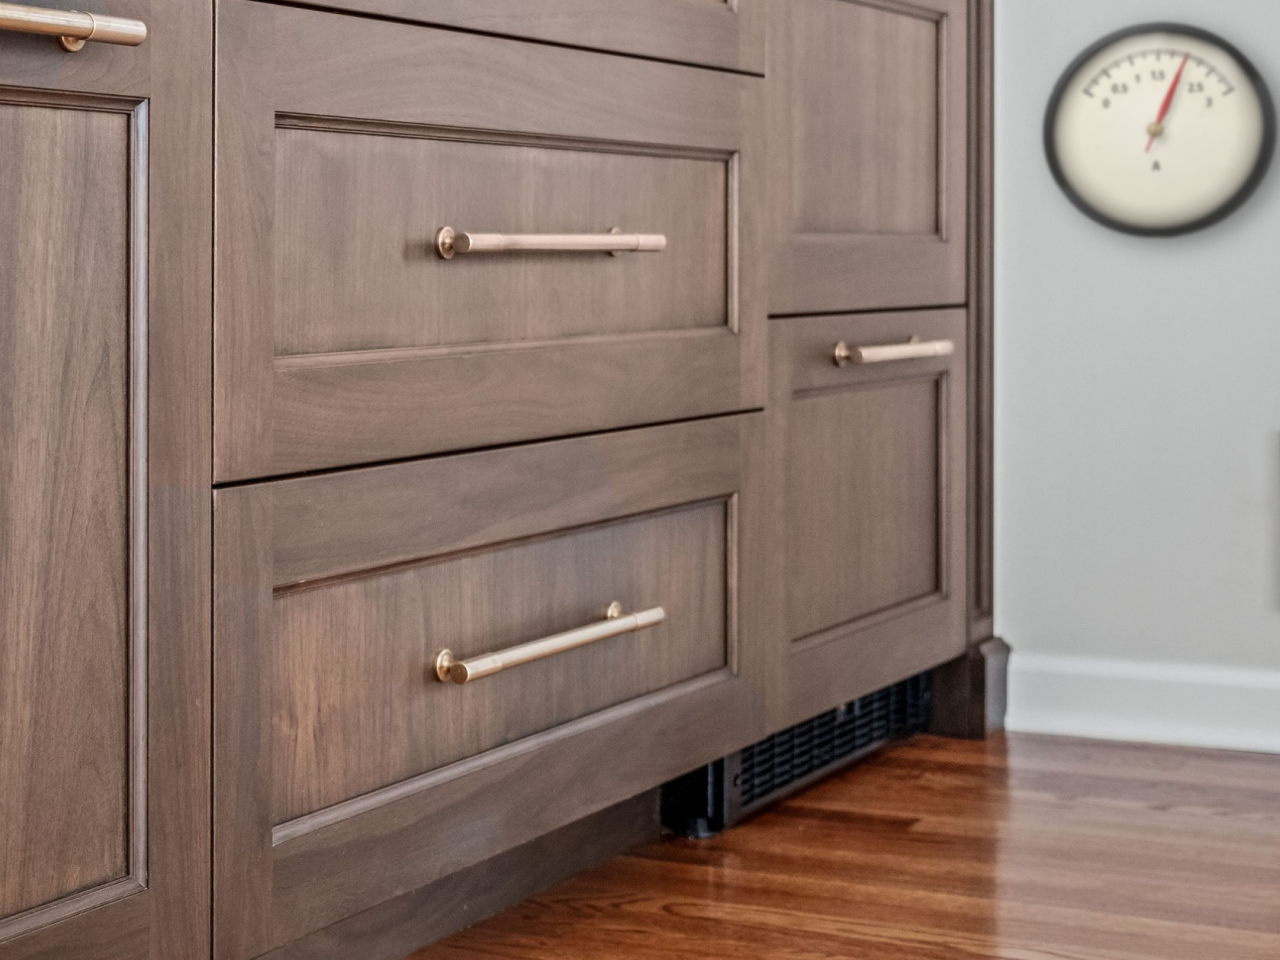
2 A
